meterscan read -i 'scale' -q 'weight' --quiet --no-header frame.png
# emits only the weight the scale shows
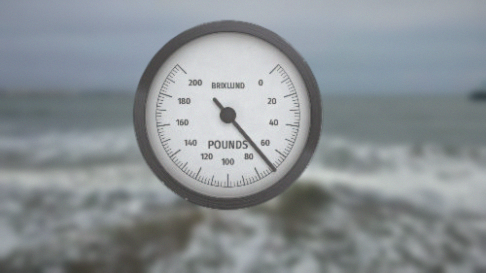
70 lb
